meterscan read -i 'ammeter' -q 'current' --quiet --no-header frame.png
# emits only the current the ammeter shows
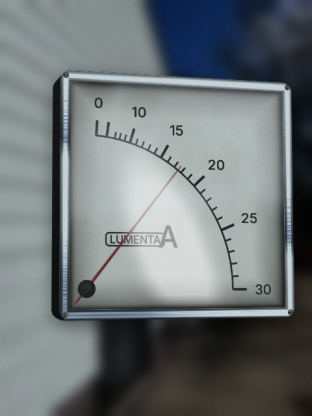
17.5 A
